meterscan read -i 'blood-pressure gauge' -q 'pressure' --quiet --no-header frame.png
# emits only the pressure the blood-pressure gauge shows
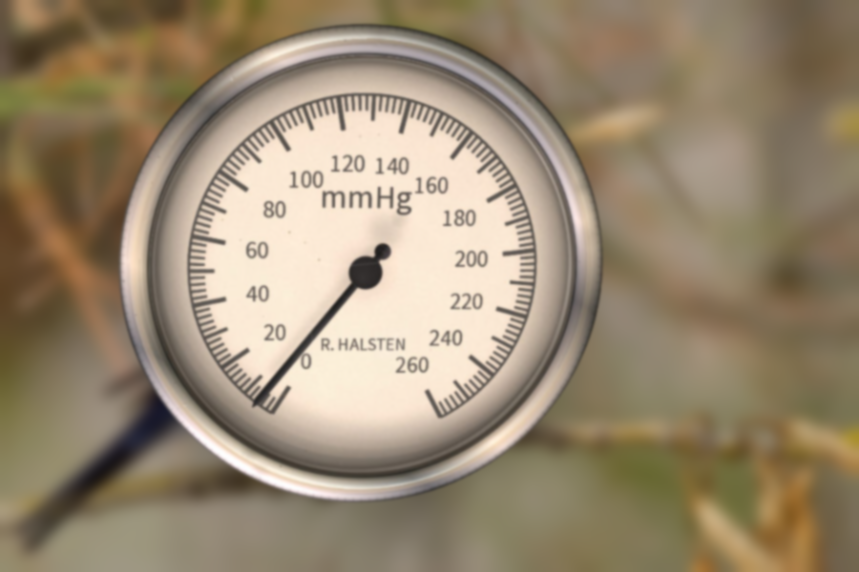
6 mmHg
